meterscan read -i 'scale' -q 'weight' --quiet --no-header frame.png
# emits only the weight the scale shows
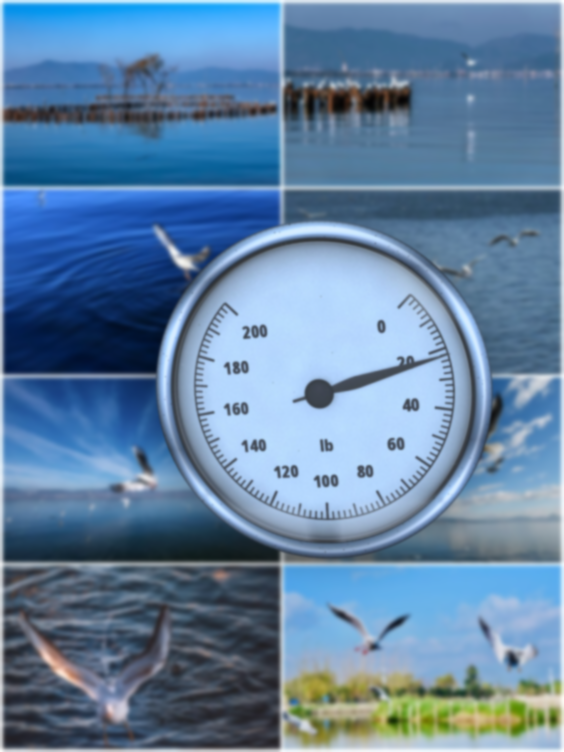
22 lb
